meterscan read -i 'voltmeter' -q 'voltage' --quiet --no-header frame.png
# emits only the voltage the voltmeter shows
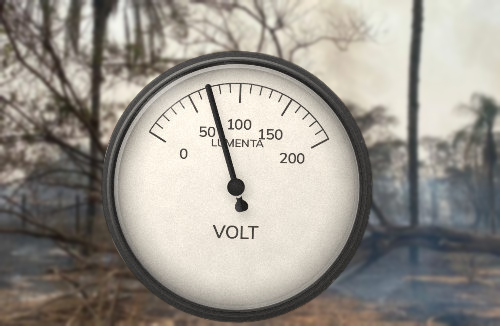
70 V
